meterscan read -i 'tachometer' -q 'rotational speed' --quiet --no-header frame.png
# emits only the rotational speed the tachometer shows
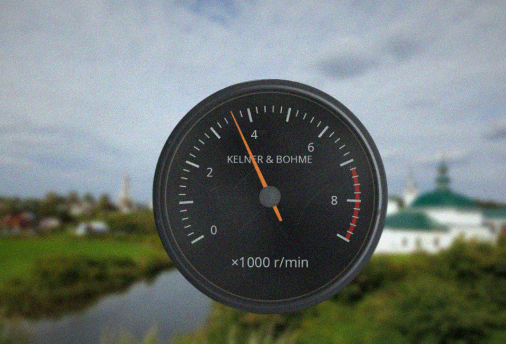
3600 rpm
